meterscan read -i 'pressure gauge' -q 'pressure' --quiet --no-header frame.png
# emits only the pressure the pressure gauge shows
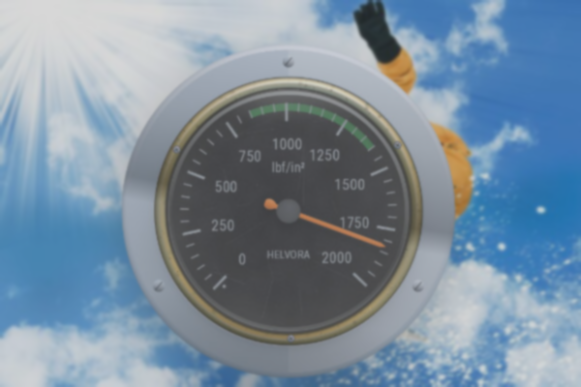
1825 psi
